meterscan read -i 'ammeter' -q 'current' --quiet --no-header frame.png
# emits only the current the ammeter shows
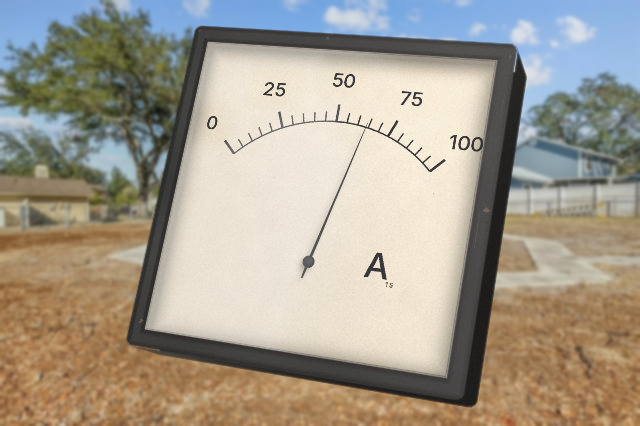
65 A
